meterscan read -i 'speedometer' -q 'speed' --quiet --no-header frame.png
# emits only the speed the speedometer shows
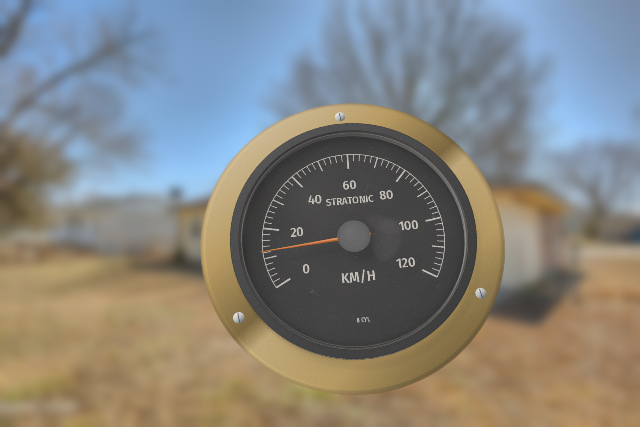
12 km/h
